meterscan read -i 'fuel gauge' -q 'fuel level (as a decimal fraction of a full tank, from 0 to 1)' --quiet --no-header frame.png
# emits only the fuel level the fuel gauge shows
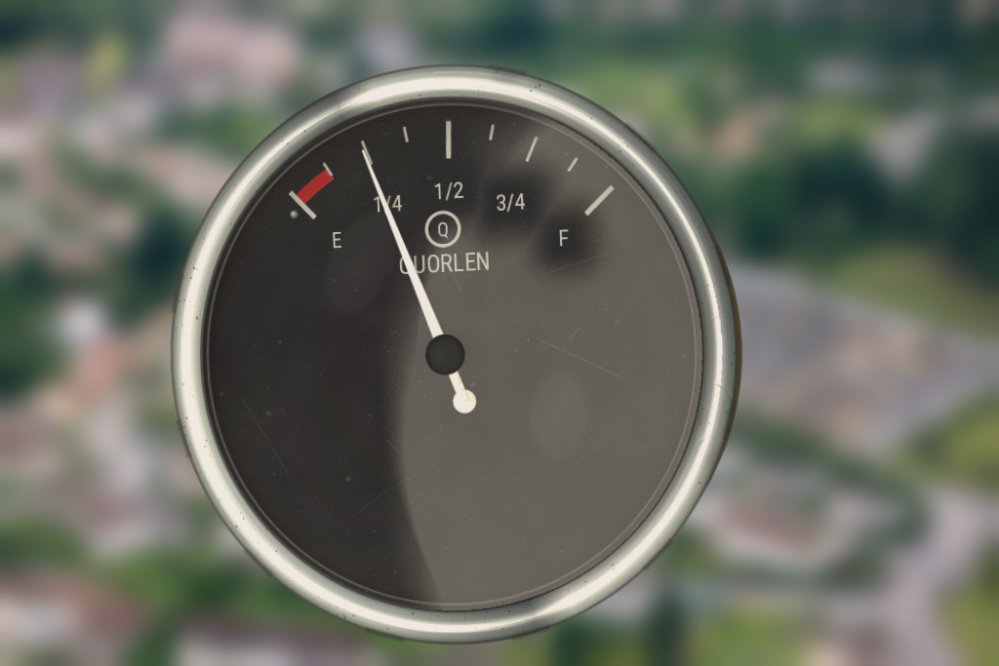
0.25
